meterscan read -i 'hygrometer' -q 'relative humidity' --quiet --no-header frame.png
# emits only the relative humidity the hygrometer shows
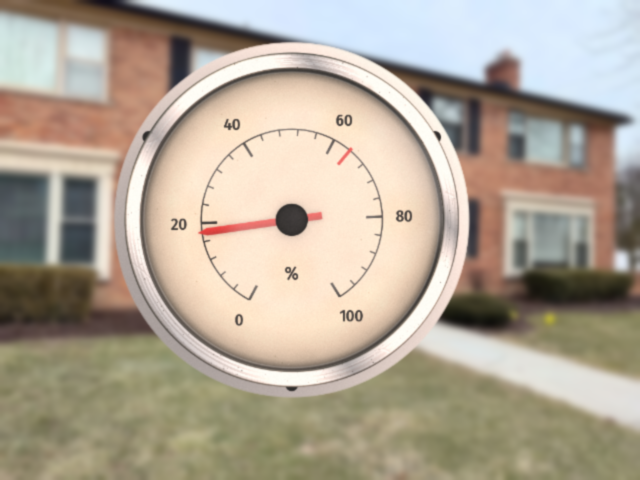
18 %
